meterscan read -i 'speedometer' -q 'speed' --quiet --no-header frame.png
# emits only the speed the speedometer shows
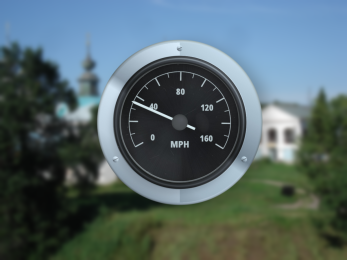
35 mph
